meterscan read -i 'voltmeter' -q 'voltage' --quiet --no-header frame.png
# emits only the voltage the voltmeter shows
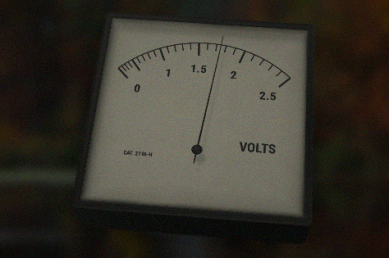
1.75 V
